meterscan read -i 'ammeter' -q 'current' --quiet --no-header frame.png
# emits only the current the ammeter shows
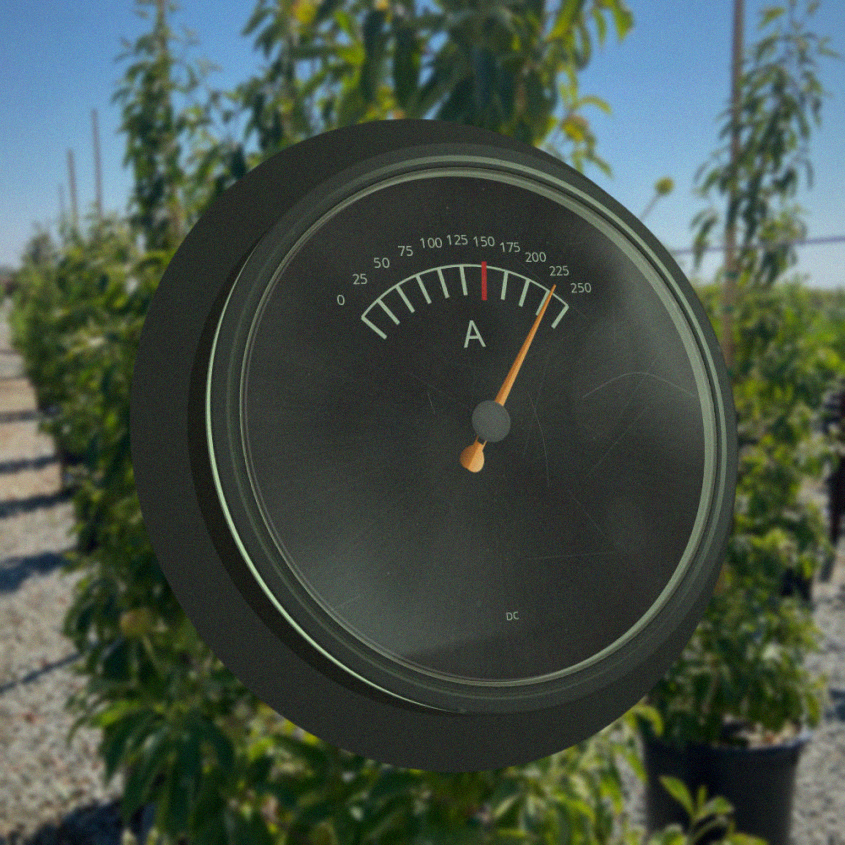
225 A
